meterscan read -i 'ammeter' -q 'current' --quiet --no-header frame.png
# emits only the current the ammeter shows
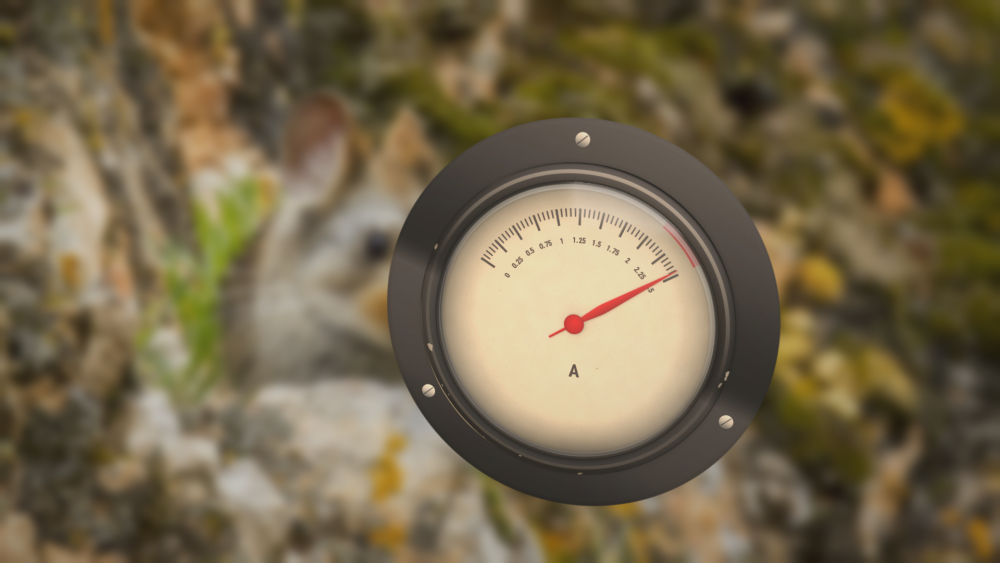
2.45 A
